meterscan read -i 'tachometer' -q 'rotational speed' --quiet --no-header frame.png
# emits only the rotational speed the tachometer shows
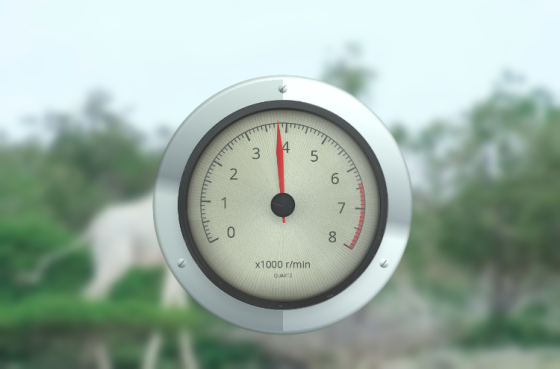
3800 rpm
